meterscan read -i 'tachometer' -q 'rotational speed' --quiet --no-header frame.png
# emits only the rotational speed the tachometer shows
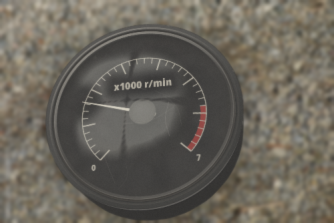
1600 rpm
